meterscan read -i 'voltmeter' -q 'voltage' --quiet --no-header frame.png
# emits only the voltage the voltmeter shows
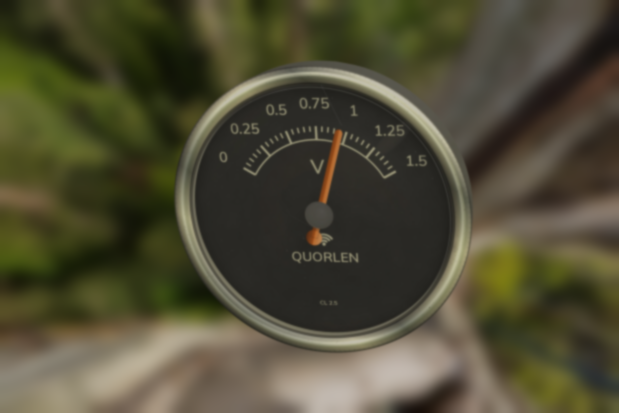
0.95 V
